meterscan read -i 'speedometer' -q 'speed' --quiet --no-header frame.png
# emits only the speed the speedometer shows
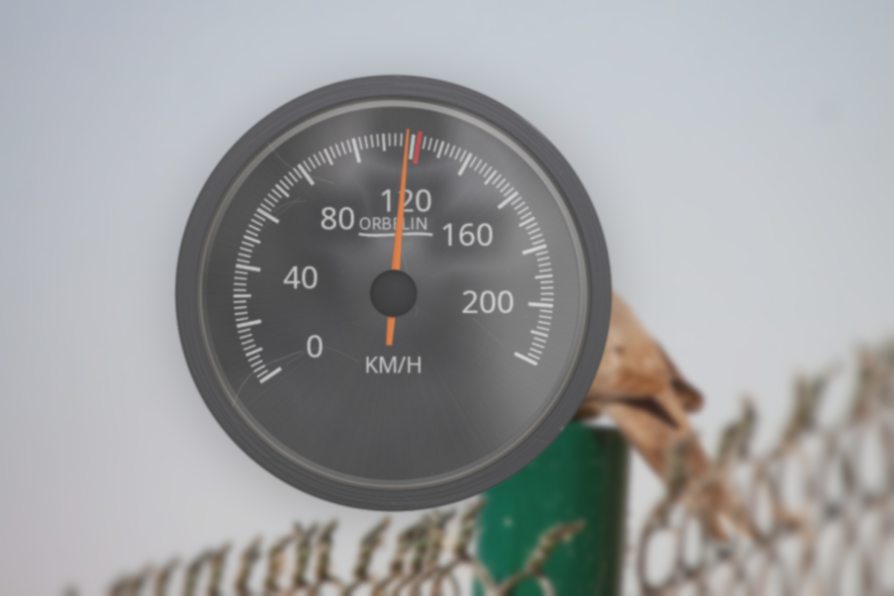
118 km/h
